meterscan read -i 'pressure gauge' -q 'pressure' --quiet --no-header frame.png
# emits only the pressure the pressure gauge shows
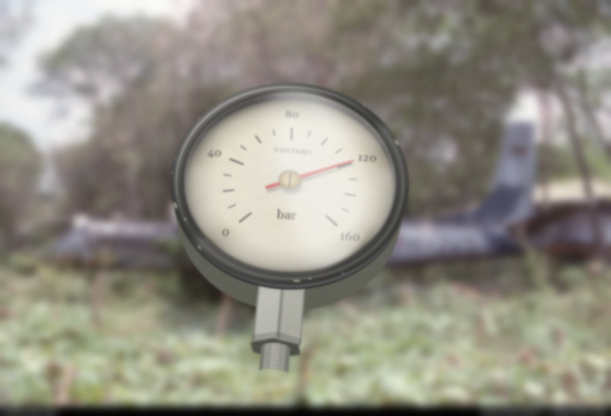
120 bar
